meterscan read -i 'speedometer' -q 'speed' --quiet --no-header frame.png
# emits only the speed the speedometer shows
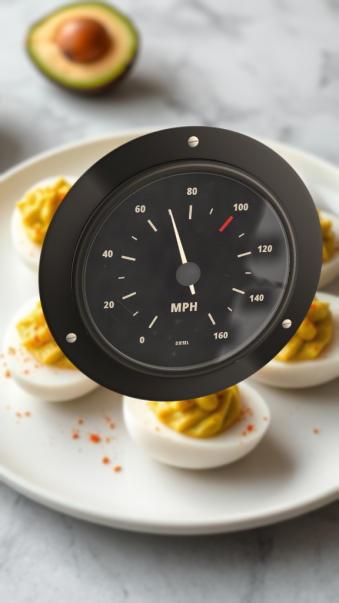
70 mph
